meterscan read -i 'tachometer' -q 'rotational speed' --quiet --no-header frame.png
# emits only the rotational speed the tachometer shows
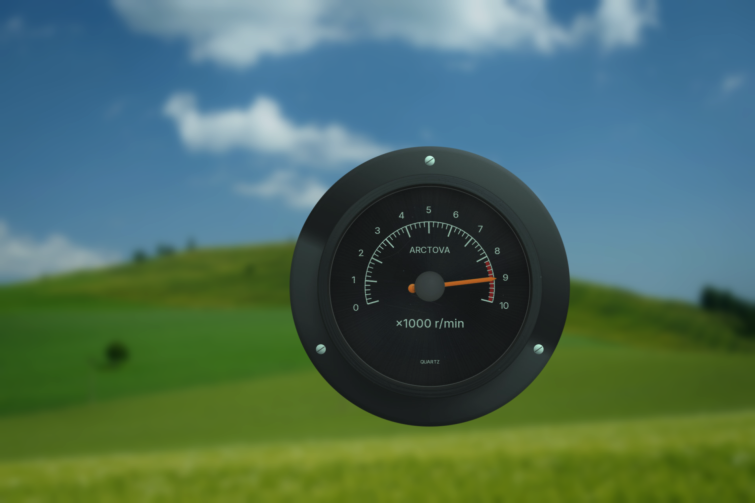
9000 rpm
